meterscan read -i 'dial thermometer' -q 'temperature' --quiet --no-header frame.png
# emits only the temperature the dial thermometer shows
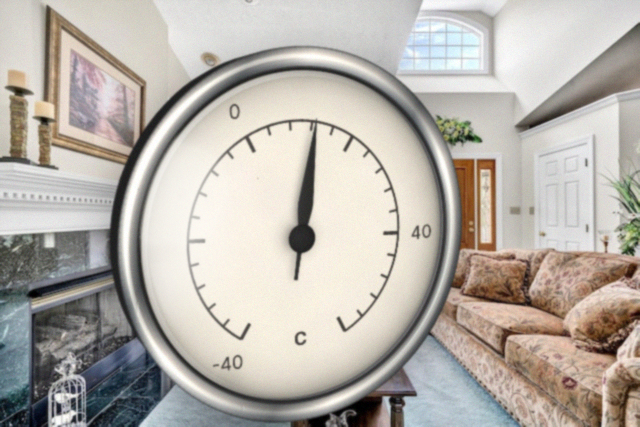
12 °C
